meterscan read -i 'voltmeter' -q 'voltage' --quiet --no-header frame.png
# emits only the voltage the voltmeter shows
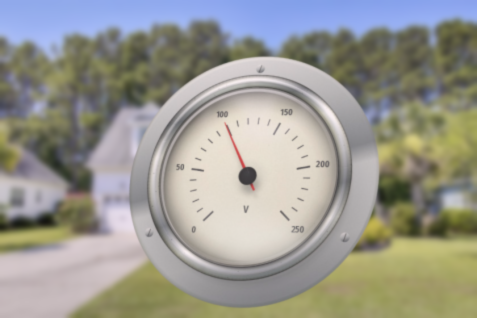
100 V
